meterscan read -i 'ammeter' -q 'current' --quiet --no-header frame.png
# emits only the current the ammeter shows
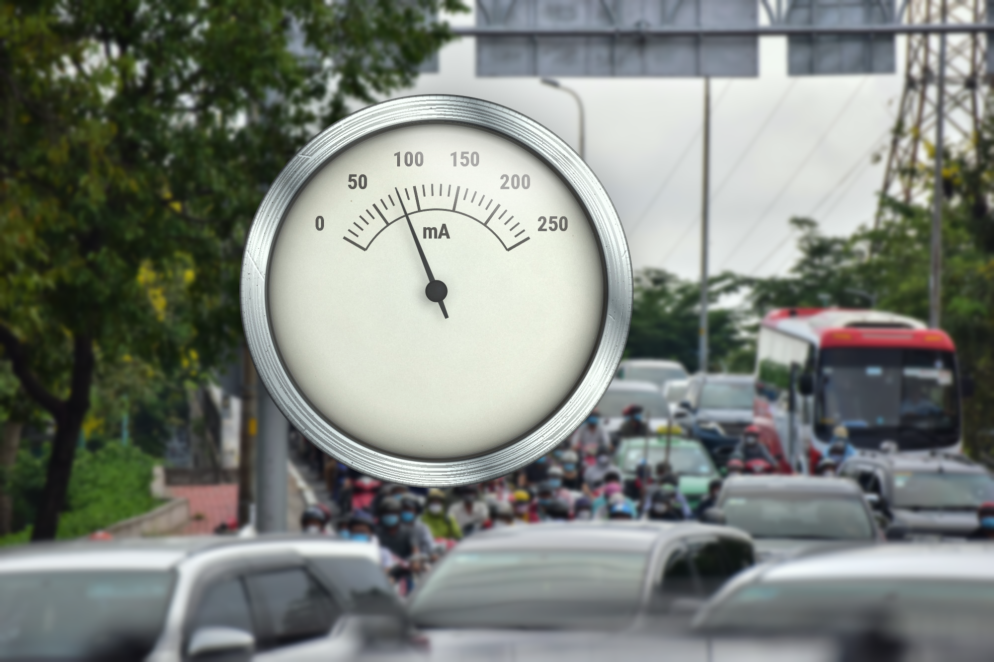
80 mA
